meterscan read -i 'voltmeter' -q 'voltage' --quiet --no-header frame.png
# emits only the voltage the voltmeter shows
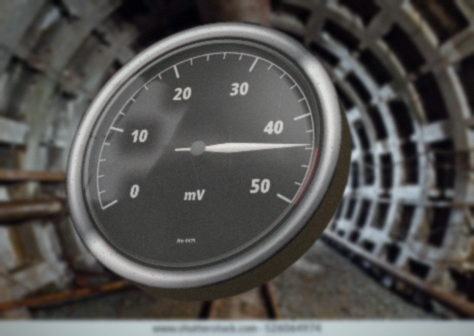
44 mV
